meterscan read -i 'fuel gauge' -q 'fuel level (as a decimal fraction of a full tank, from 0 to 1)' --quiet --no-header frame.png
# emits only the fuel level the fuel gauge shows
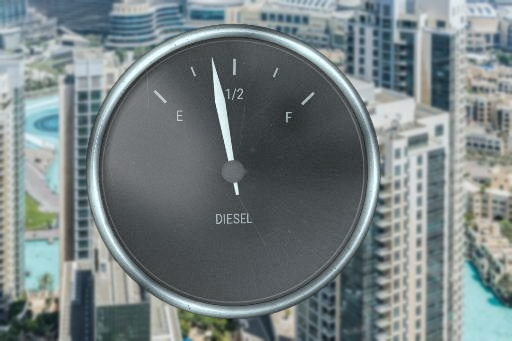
0.375
